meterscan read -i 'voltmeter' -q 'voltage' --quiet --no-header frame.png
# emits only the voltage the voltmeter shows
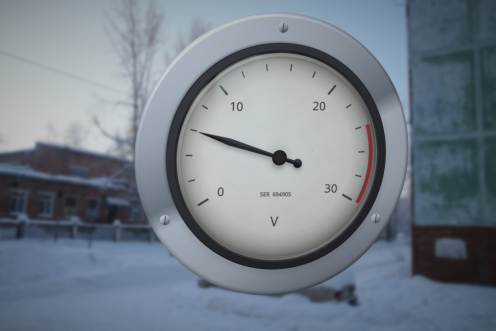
6 V
